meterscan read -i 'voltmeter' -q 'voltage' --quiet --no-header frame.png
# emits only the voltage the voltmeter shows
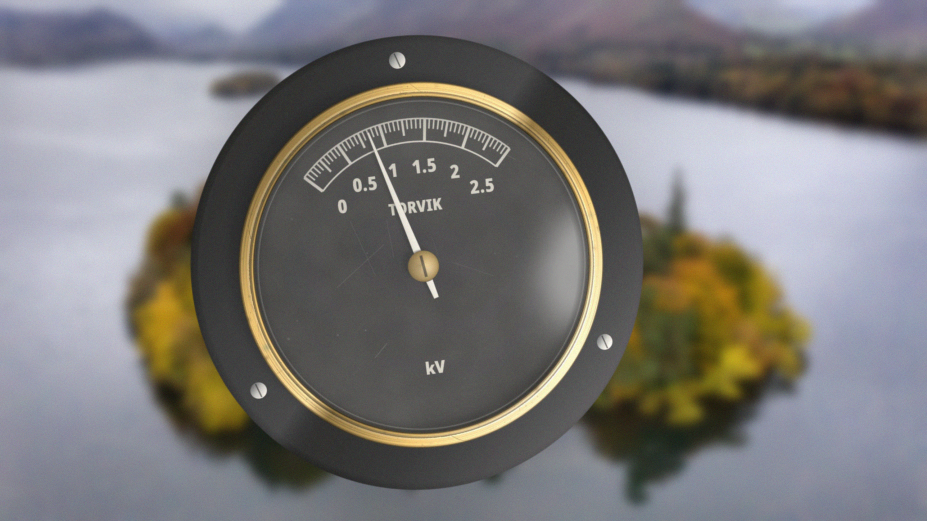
0.85 kV
